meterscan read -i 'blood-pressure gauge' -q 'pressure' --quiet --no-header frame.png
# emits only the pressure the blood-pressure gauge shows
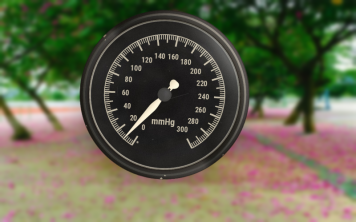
10 mmHg
